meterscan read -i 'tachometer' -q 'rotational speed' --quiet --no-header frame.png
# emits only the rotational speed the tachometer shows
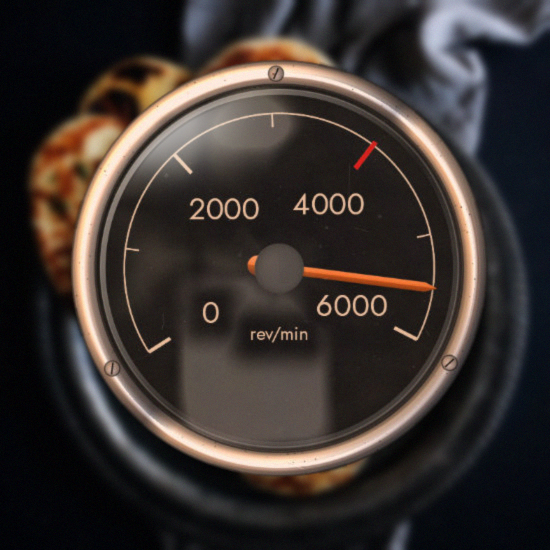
5500 rpm
